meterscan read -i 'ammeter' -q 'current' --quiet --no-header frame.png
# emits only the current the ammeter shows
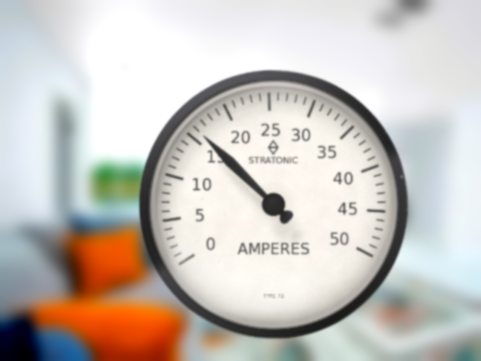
16 A
